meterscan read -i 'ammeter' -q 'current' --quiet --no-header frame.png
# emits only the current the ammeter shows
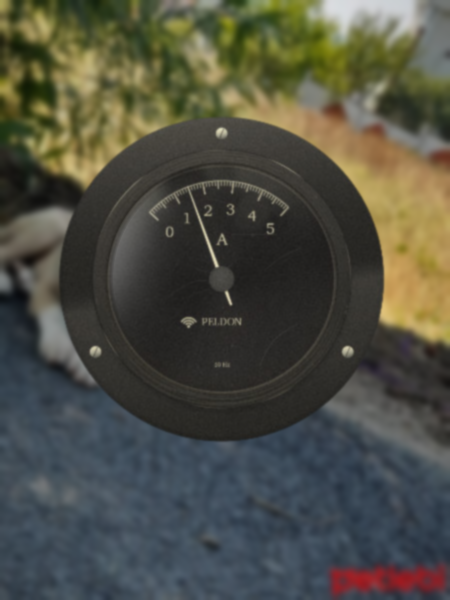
1.5 A
